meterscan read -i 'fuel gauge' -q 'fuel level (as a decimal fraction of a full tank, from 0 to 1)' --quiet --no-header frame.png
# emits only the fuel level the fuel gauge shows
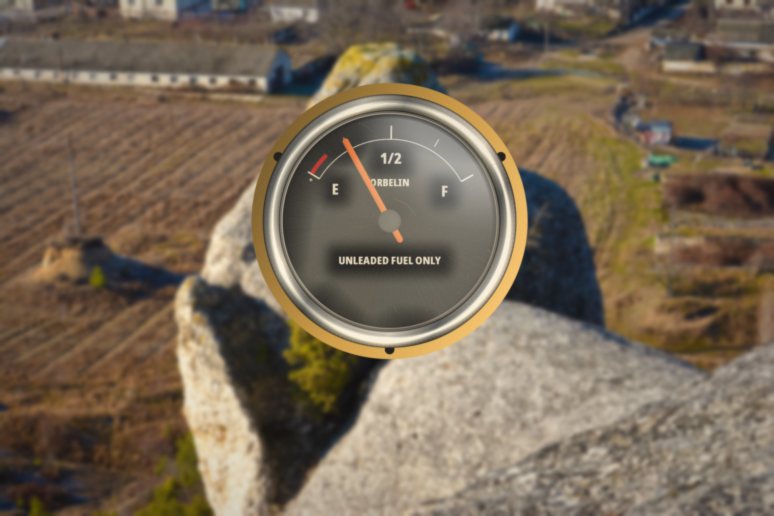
0.25
